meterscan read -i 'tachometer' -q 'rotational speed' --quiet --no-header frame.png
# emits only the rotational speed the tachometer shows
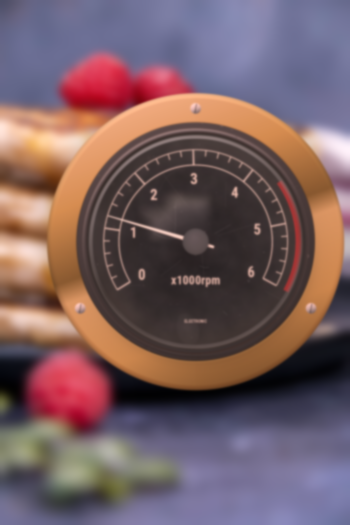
1200 rpm
